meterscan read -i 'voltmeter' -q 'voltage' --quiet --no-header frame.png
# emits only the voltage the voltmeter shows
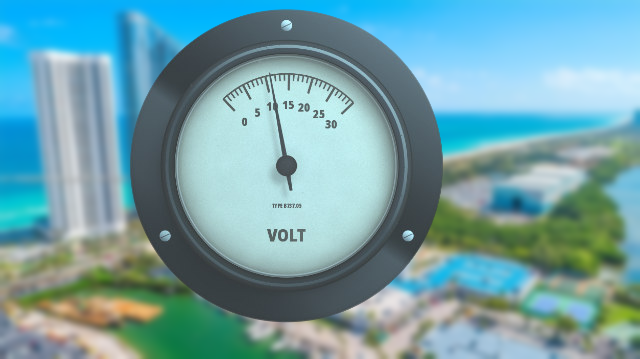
11 V
